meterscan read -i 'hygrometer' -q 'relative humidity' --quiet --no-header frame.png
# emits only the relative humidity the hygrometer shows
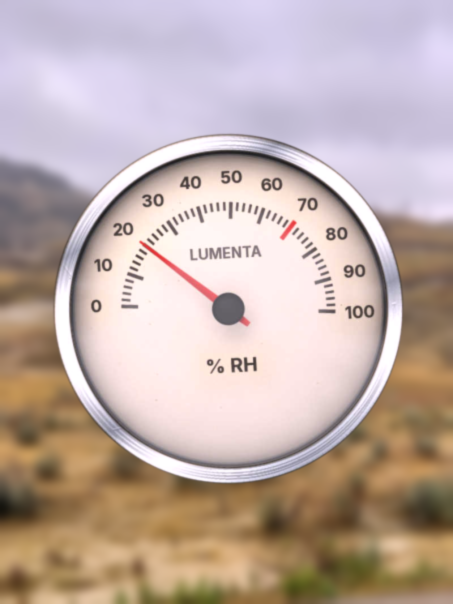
20 %
